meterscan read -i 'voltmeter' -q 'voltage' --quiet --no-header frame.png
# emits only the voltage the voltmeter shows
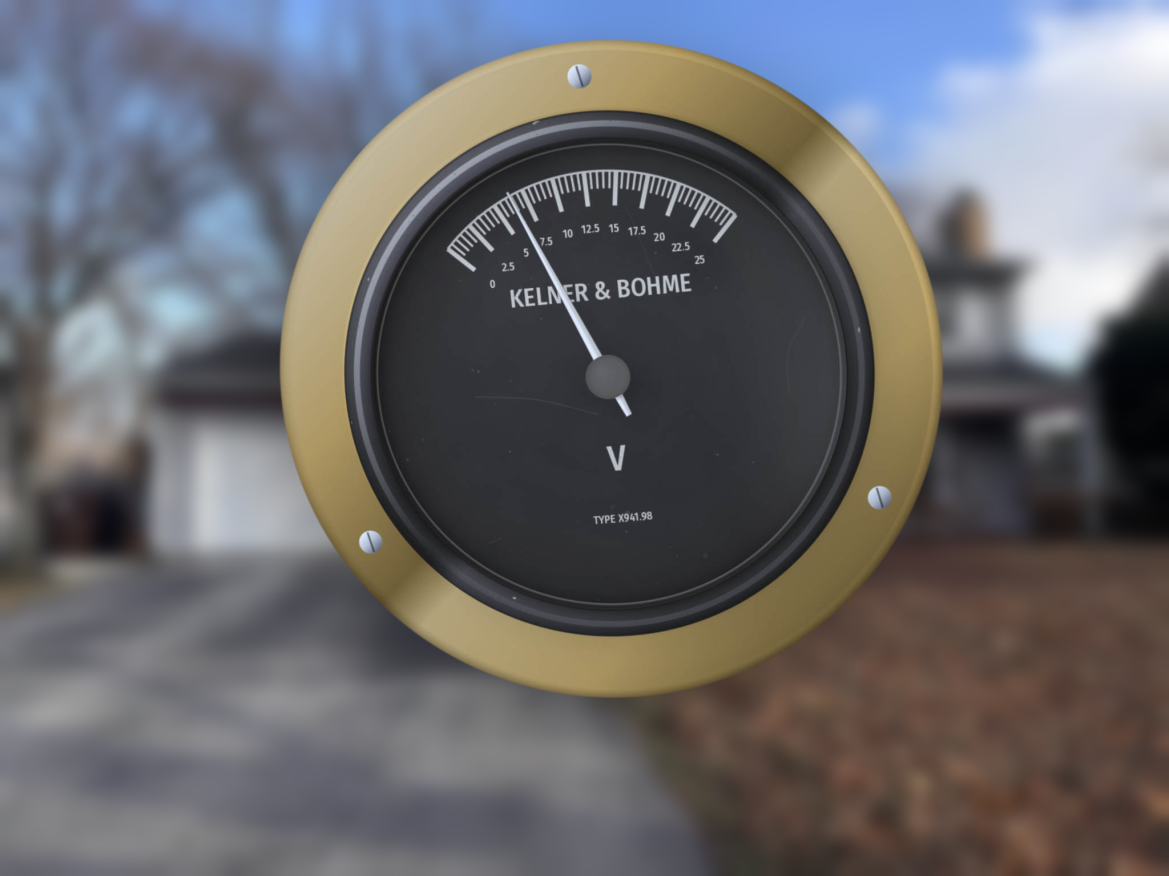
6.5 V
